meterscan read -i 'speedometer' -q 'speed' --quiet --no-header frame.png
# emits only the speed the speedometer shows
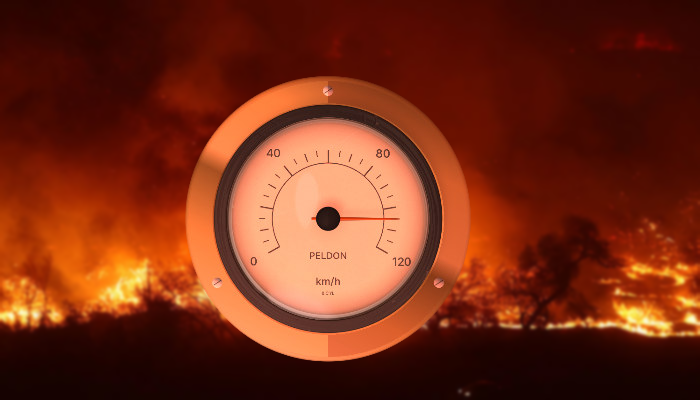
105 km/h
